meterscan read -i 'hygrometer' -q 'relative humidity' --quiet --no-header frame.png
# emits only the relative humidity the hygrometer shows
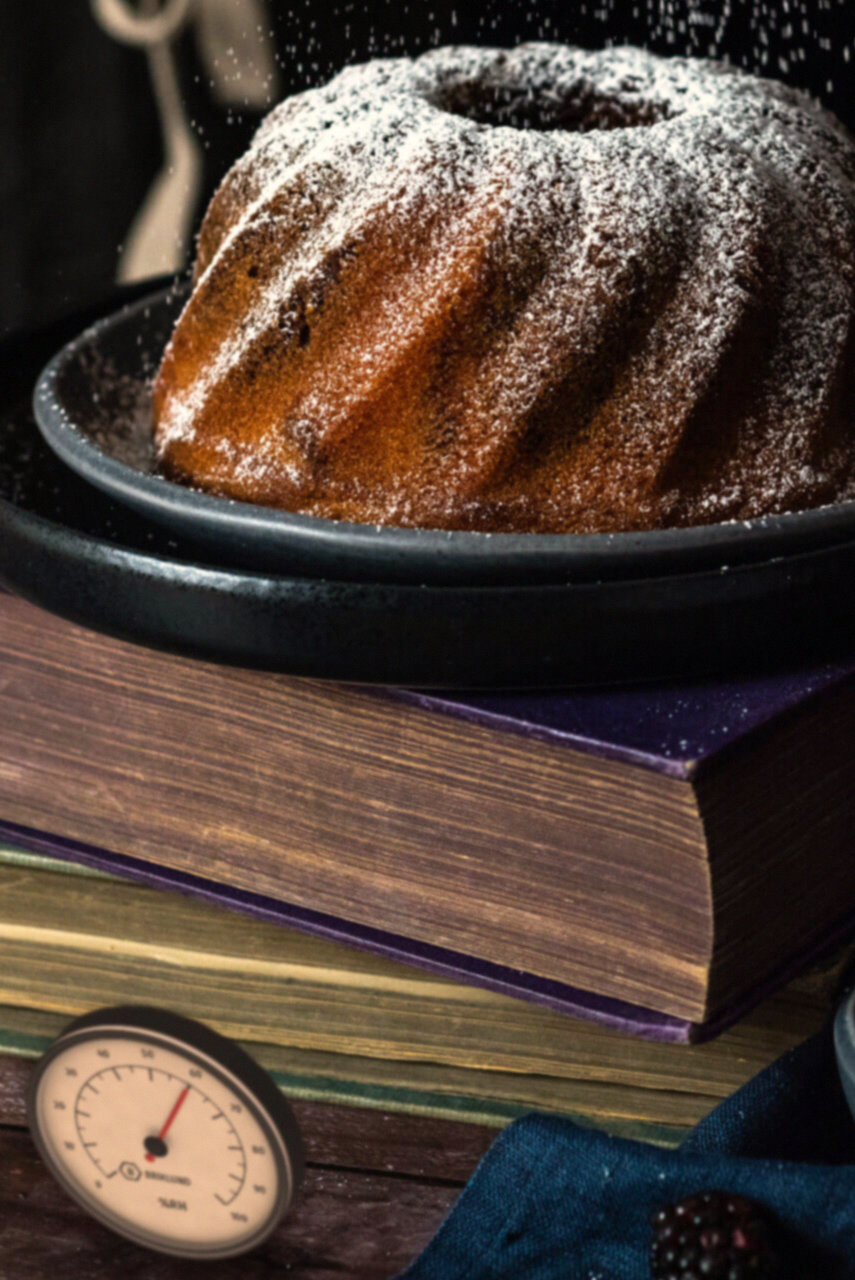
60 %
